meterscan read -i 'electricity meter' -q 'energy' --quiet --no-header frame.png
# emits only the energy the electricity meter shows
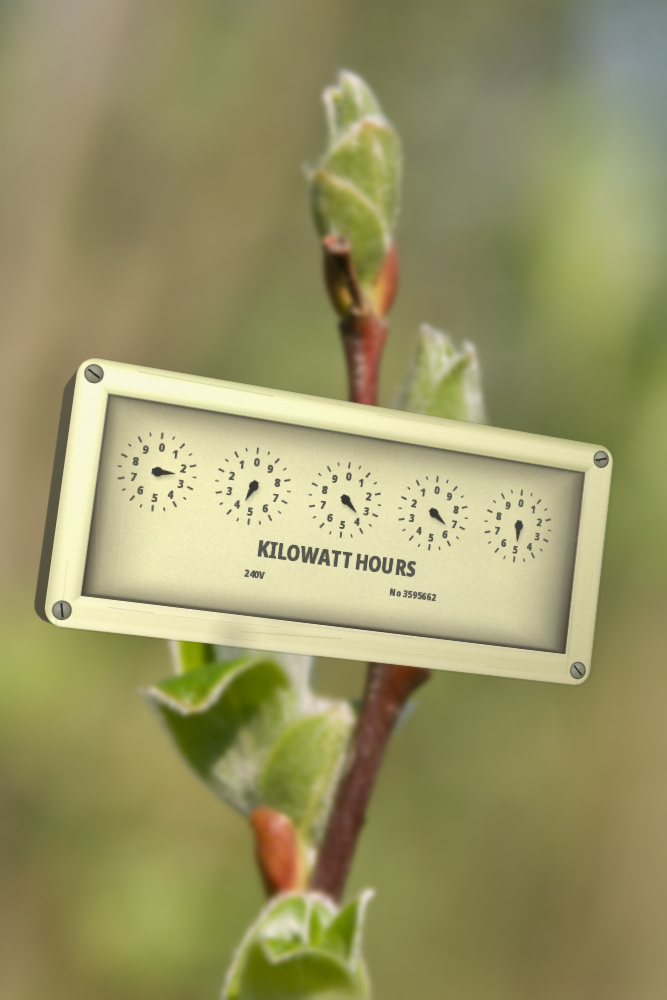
24365 kWh
